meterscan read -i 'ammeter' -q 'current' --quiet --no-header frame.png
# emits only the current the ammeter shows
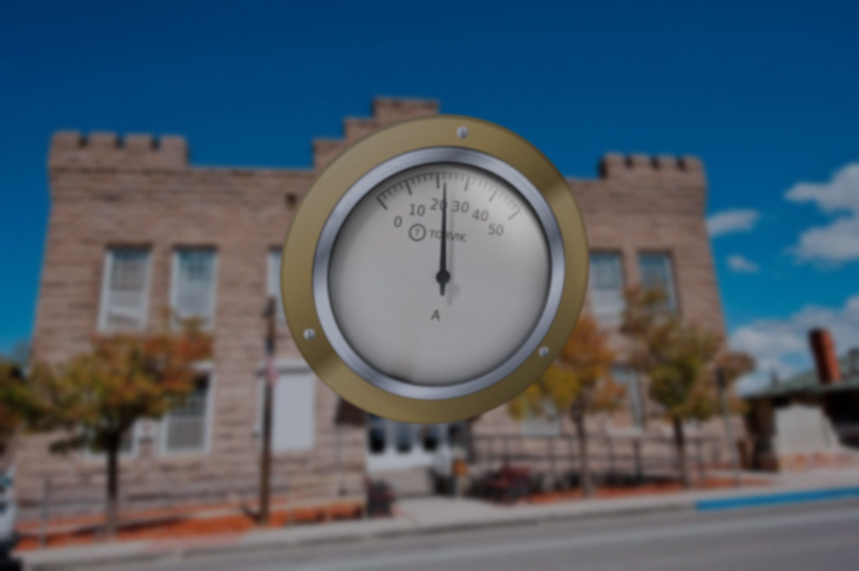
22 A
